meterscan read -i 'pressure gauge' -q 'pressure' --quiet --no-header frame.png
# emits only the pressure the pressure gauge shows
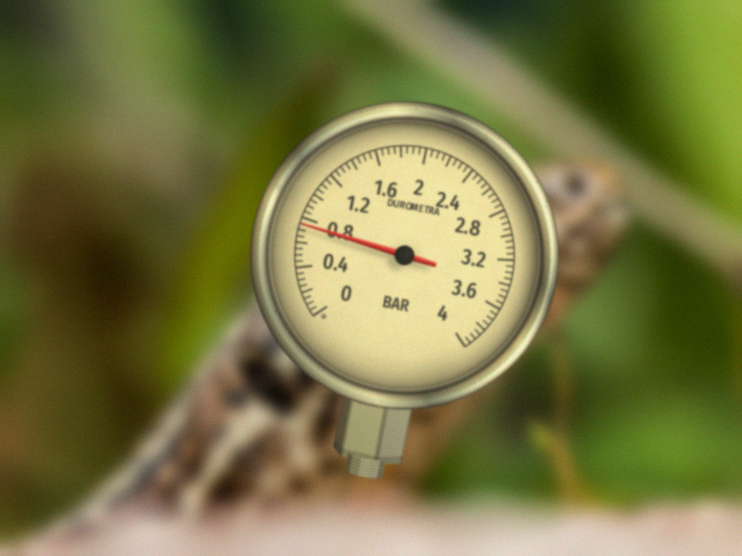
0.75 bar
